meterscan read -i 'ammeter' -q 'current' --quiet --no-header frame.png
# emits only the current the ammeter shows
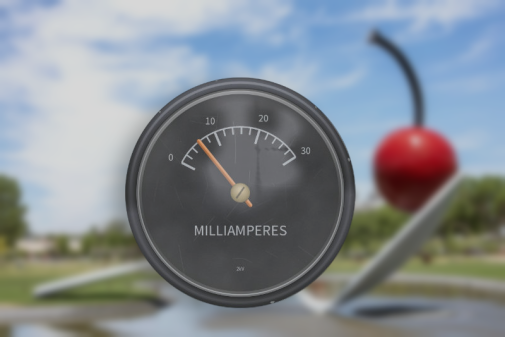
6 mA
